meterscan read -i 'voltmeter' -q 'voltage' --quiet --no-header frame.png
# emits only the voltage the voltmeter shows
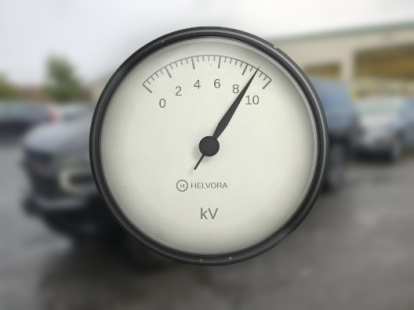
8.8 kV
